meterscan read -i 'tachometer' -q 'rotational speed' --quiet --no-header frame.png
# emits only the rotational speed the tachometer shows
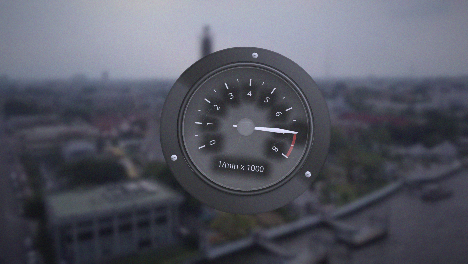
7000 rpm
